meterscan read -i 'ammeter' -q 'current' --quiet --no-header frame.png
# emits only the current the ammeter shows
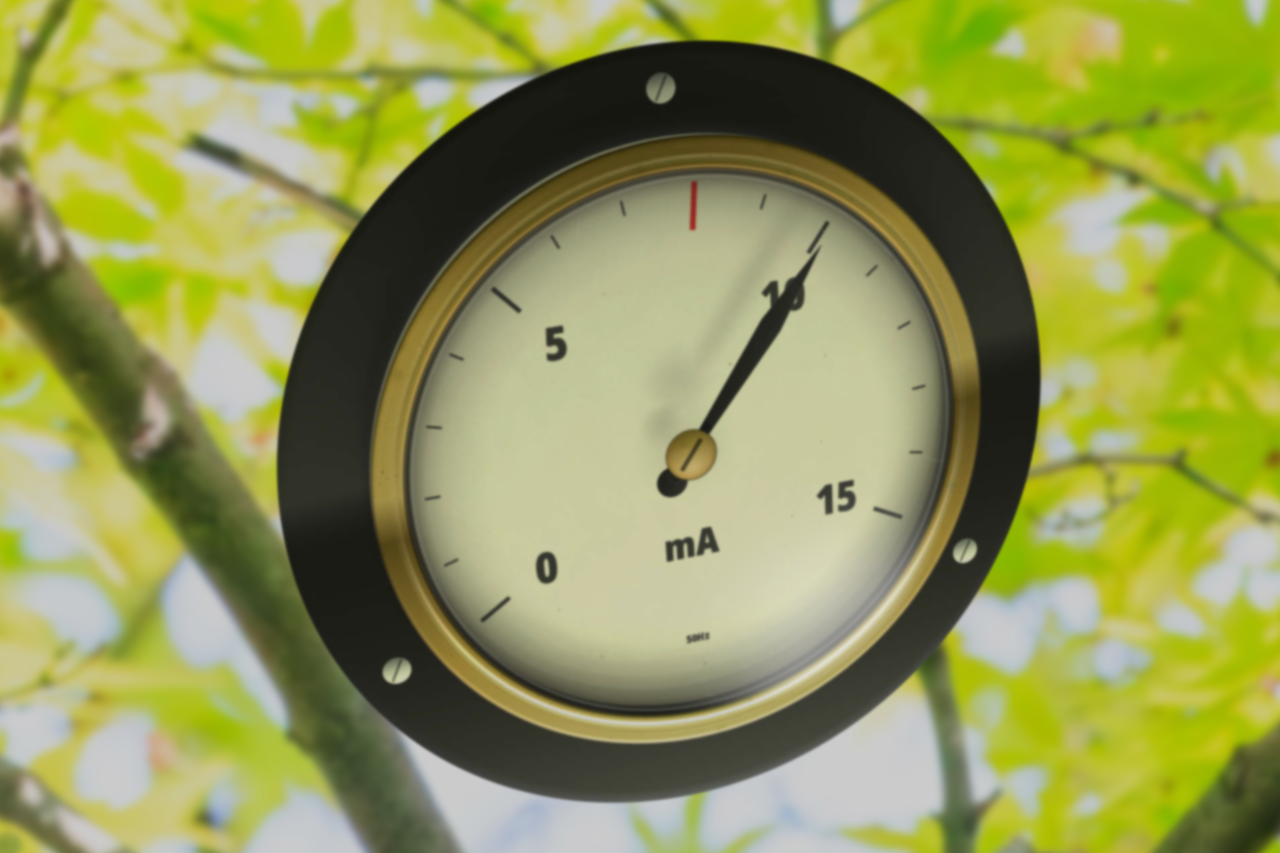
10 mA
